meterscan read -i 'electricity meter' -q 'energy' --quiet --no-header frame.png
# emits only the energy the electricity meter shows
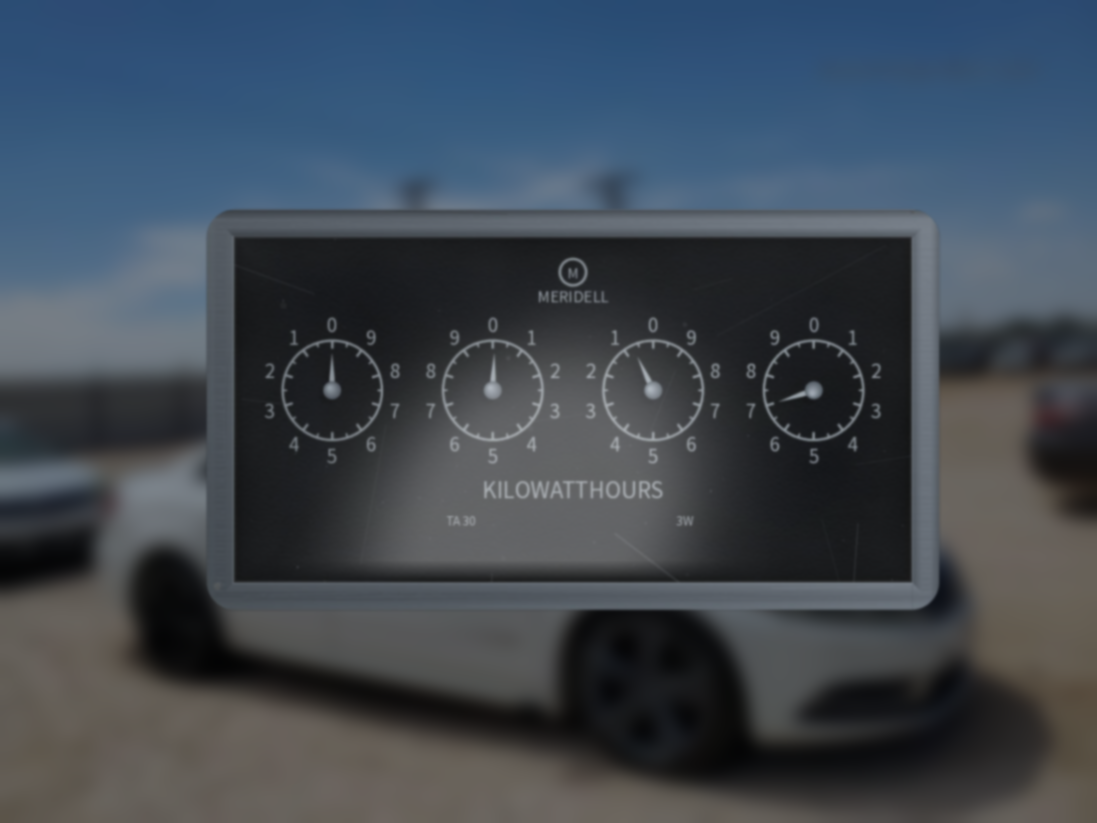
7 kWh
